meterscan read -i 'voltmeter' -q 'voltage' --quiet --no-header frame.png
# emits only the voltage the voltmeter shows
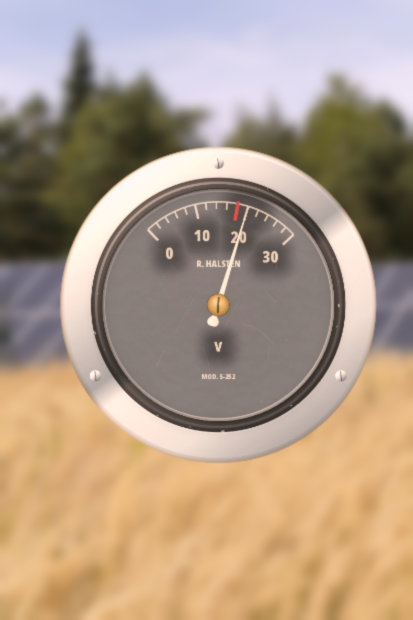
20 V
